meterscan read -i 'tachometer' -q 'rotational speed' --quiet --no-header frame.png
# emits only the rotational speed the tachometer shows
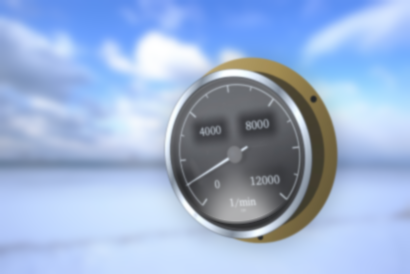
1000 rpm
